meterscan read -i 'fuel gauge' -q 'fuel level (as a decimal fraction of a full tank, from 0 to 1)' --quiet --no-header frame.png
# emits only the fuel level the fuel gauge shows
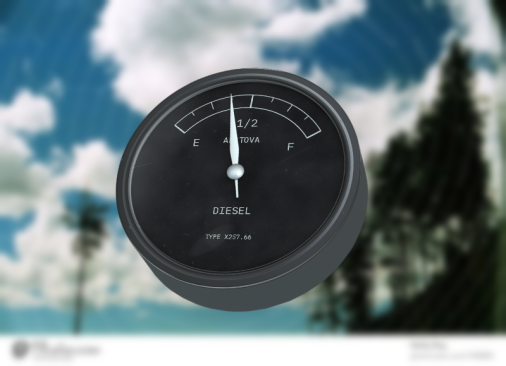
0.375
